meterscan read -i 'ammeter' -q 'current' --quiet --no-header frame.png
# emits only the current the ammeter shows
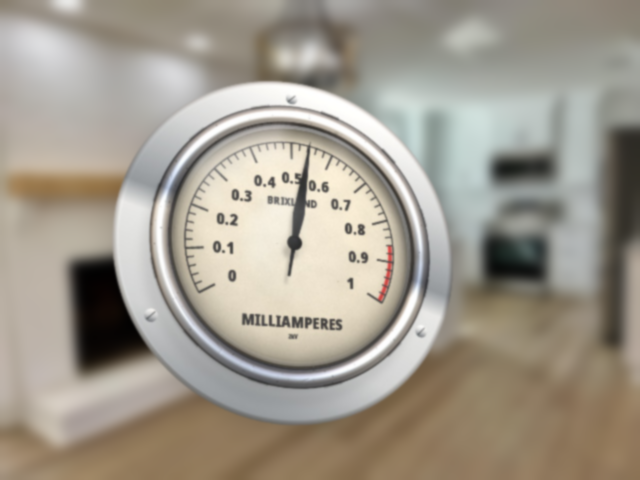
0.54 mA
